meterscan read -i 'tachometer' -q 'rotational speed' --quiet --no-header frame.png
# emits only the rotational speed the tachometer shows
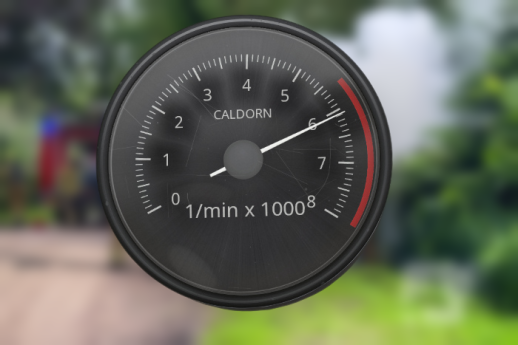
6100 rpm
